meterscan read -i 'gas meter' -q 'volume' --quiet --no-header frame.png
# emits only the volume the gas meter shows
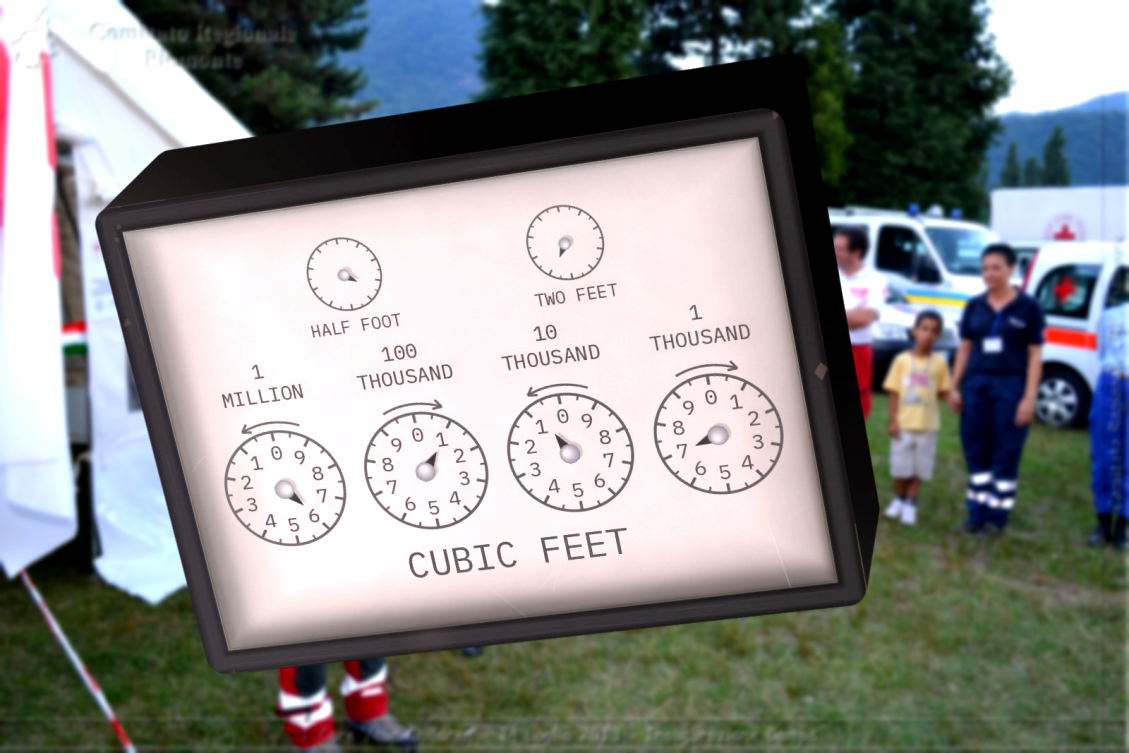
610700 ft³
